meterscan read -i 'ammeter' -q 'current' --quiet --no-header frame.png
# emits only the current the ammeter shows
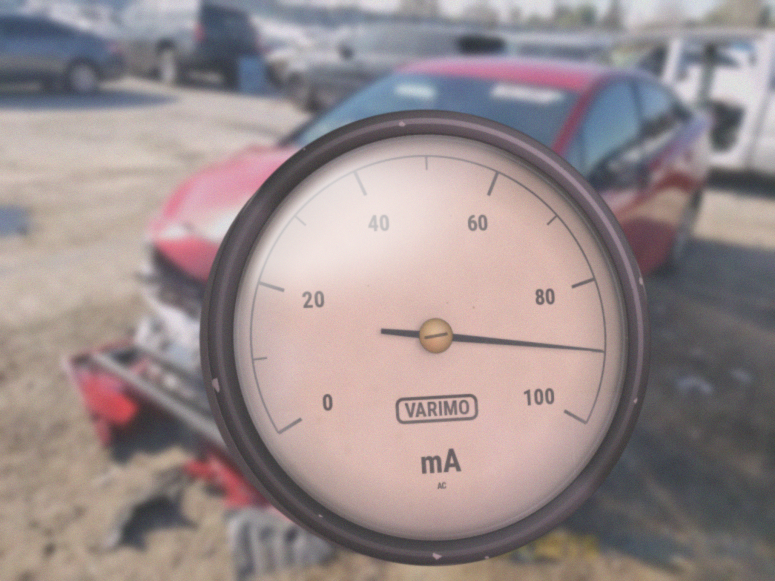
90 mA
